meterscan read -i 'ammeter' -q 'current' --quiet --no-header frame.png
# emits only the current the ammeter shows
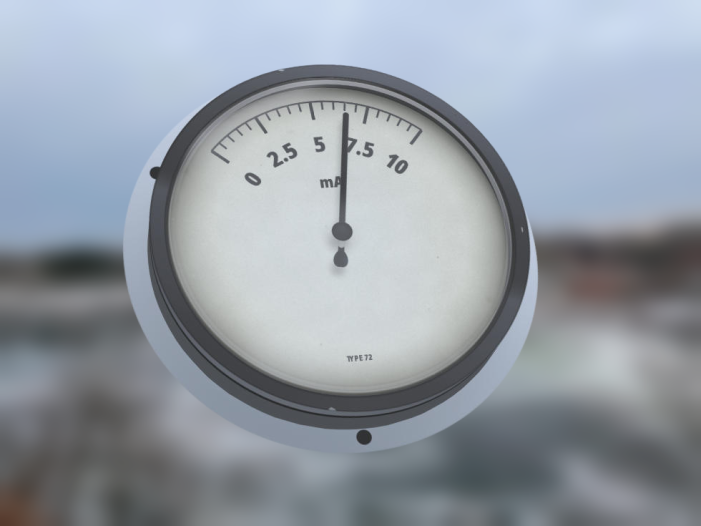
6.5 mA
